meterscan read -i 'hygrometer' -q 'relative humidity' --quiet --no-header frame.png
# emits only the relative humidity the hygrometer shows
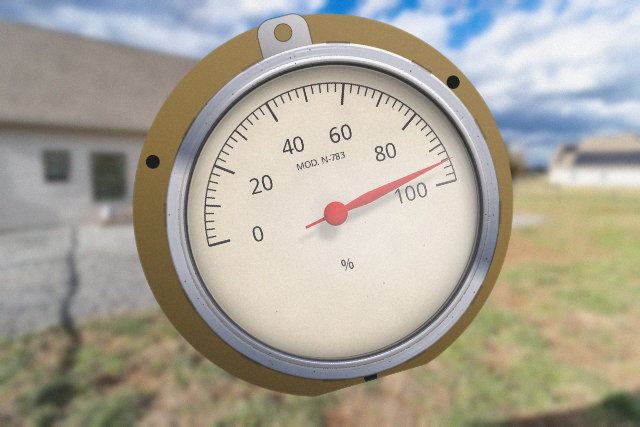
94 %
